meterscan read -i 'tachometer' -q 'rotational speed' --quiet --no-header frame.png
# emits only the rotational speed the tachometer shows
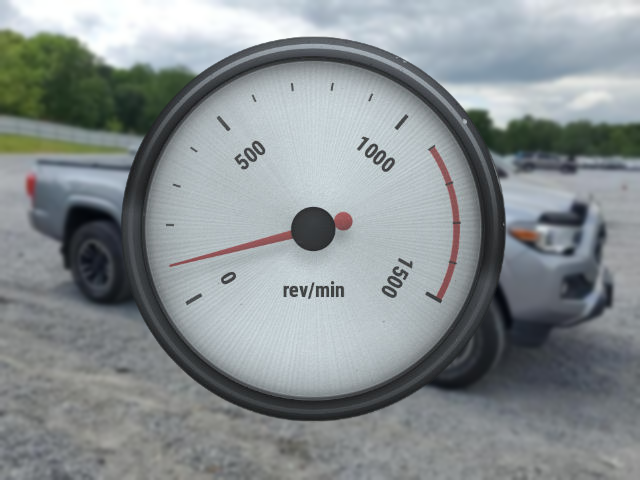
100 rpm
